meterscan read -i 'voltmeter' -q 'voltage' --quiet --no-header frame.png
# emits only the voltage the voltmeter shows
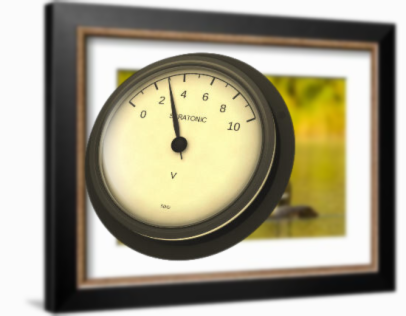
3 V
